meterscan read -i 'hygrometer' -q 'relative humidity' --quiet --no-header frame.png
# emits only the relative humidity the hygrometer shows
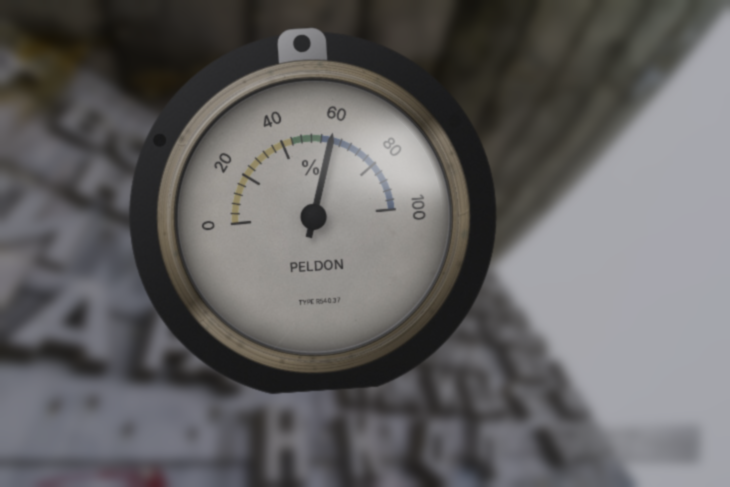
60 %
